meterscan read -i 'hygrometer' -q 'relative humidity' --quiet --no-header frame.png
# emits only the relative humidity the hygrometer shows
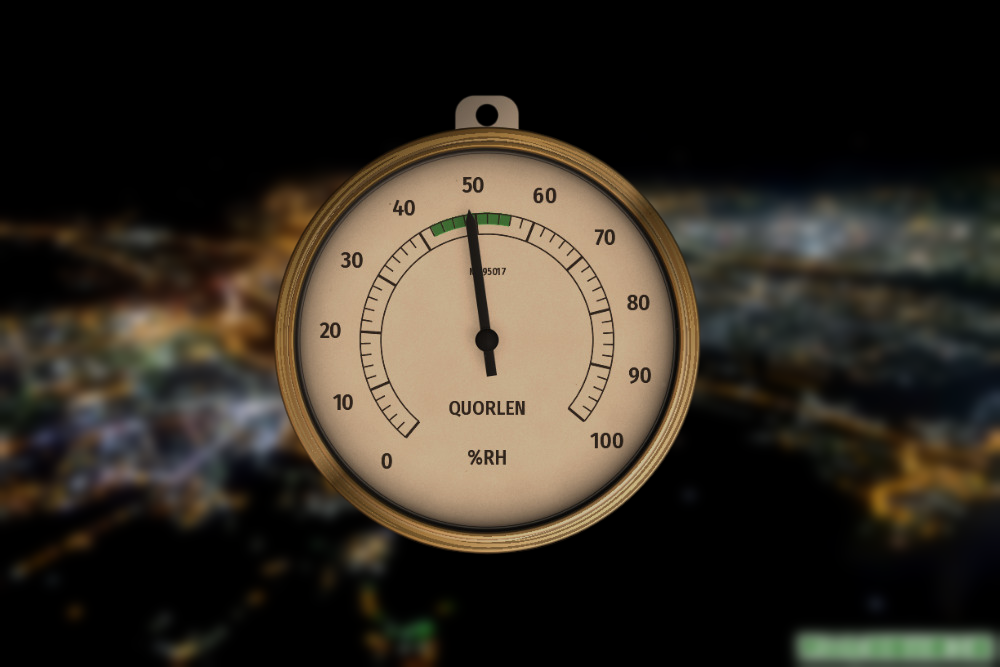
49 %
